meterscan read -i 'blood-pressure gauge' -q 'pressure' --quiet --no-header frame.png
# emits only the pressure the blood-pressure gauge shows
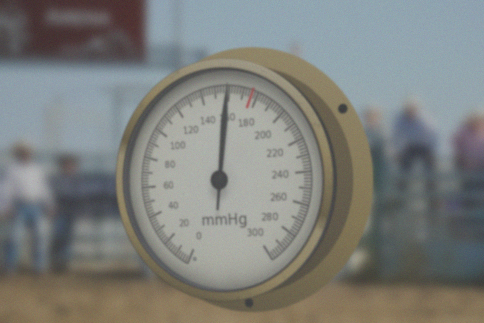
160 mmHg
